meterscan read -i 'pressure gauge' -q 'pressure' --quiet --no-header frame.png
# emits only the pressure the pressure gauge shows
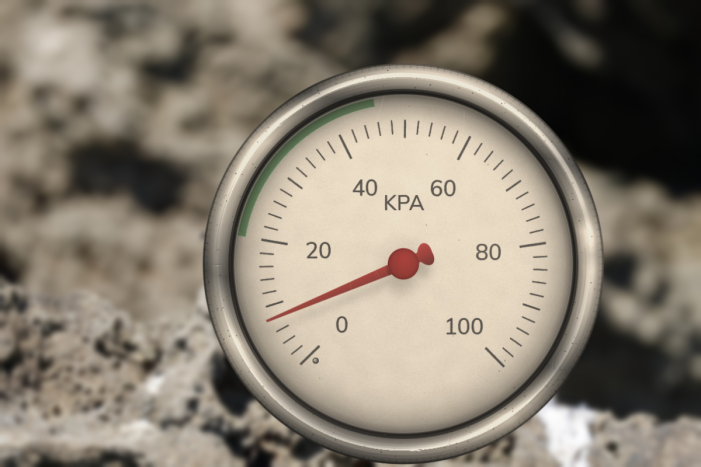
8 kPa
